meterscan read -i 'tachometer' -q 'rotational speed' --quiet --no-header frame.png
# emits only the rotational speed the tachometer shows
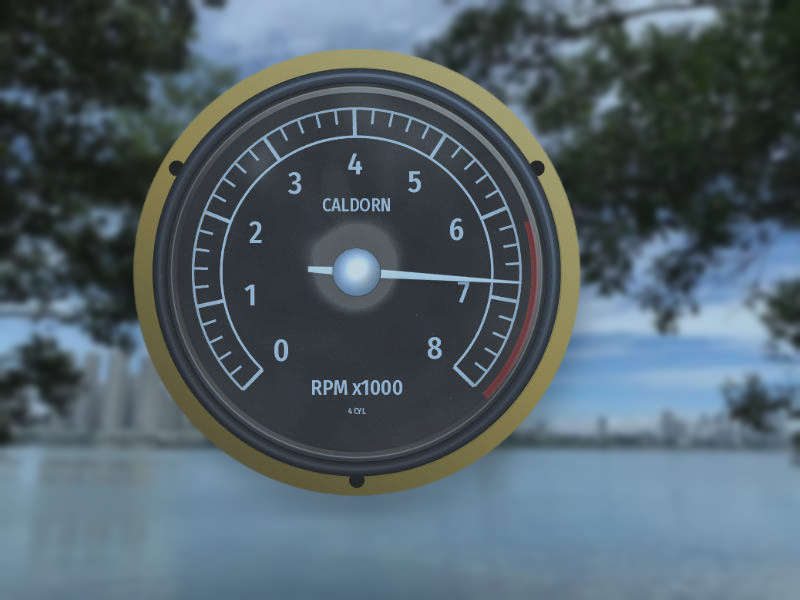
6800 rpm
